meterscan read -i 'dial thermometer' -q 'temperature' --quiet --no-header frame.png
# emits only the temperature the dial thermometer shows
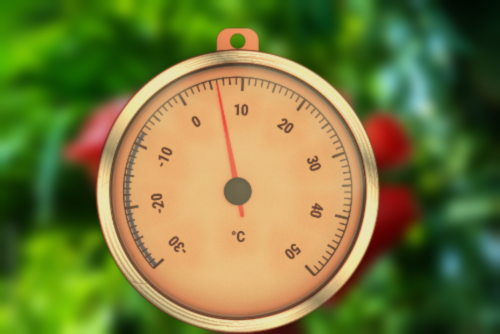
6 °C
